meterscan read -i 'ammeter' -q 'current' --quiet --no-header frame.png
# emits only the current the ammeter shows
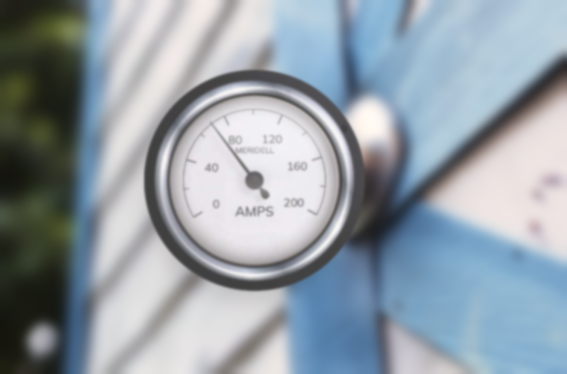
70 A
